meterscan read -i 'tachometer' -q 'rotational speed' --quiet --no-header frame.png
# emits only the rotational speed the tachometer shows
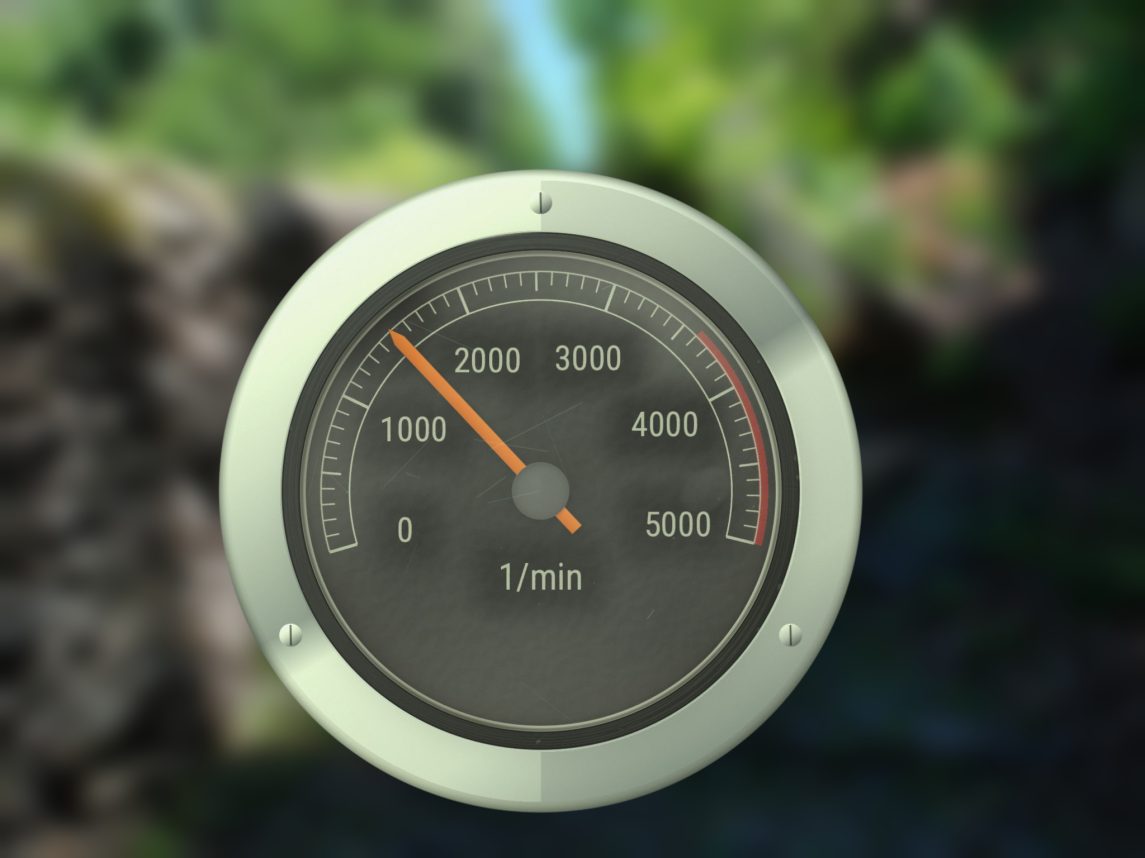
1500 rpm
